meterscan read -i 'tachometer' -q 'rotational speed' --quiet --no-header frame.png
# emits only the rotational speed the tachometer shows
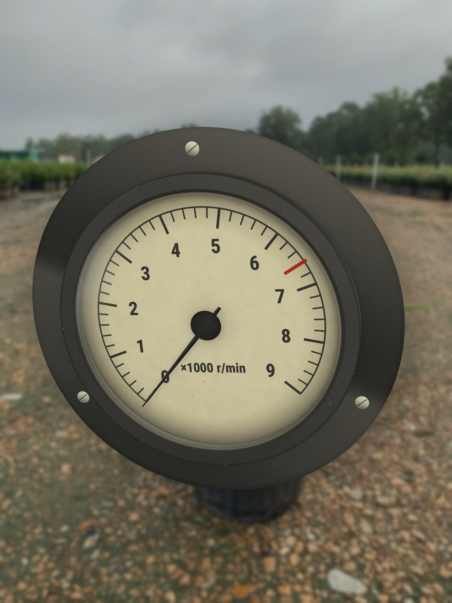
0 rpm
